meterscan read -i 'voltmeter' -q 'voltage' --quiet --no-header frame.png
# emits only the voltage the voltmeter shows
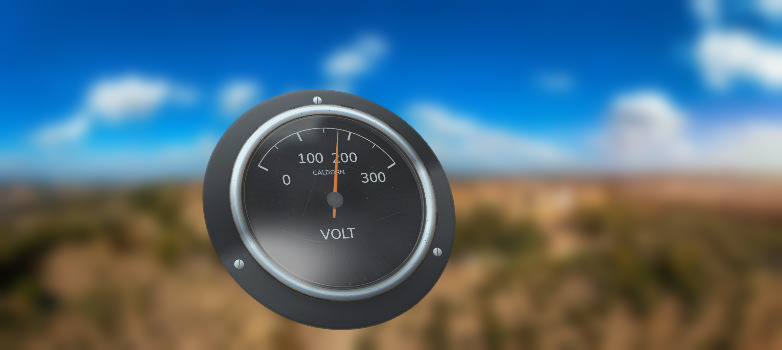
175 V
